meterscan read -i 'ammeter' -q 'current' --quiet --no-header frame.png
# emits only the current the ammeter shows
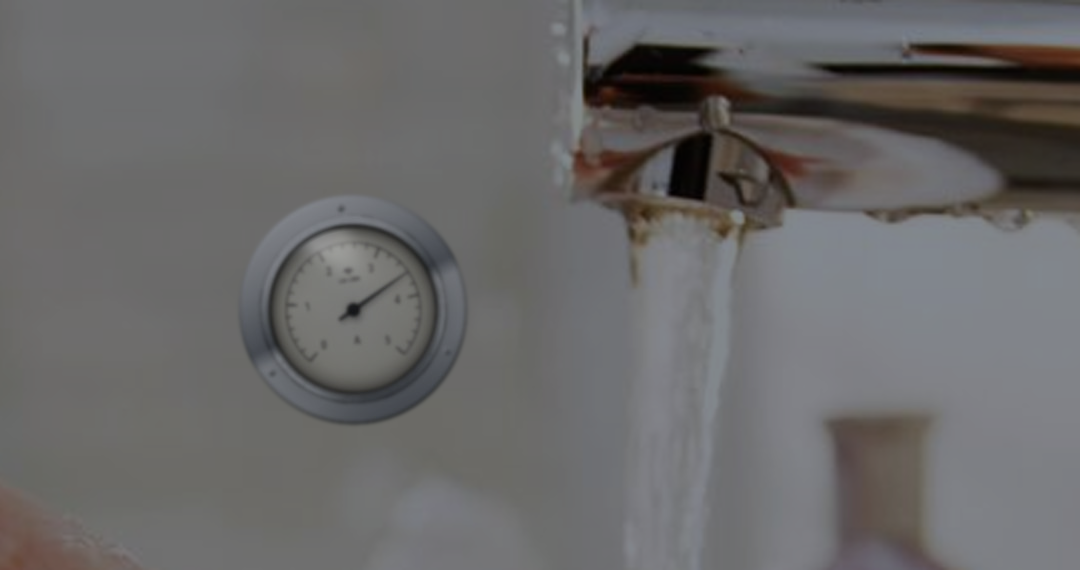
3.6 A
